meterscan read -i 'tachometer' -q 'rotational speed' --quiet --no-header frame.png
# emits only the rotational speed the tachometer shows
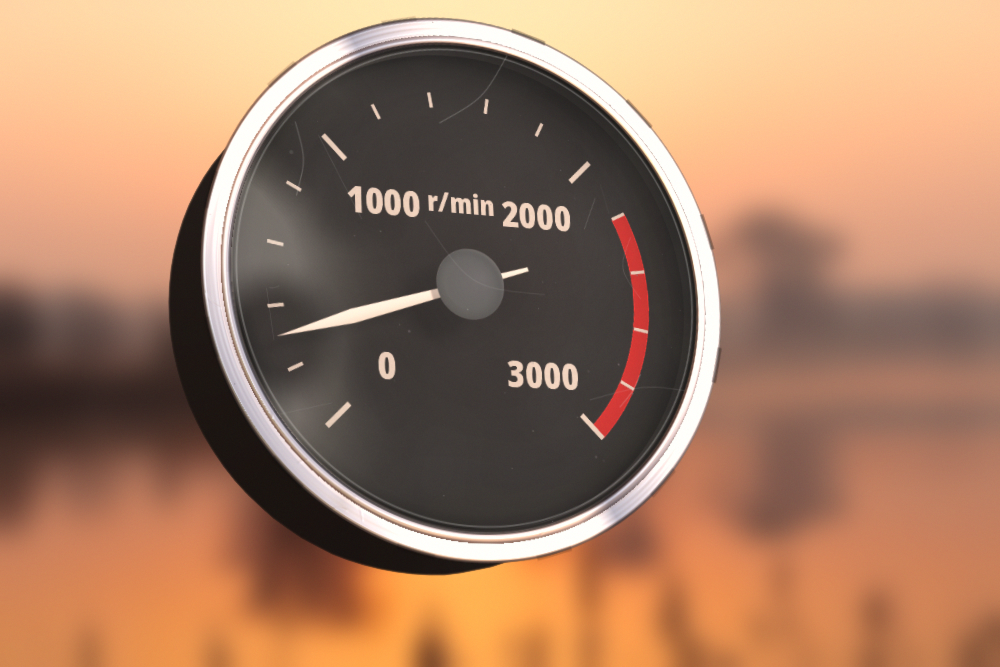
300 rpm
